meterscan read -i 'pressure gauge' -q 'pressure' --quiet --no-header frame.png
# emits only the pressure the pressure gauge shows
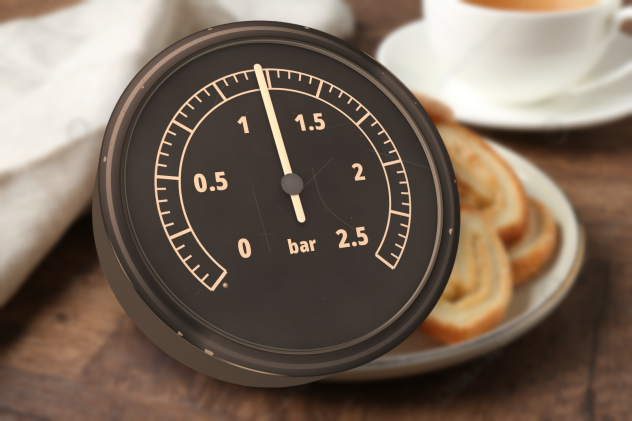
1.2 bar
